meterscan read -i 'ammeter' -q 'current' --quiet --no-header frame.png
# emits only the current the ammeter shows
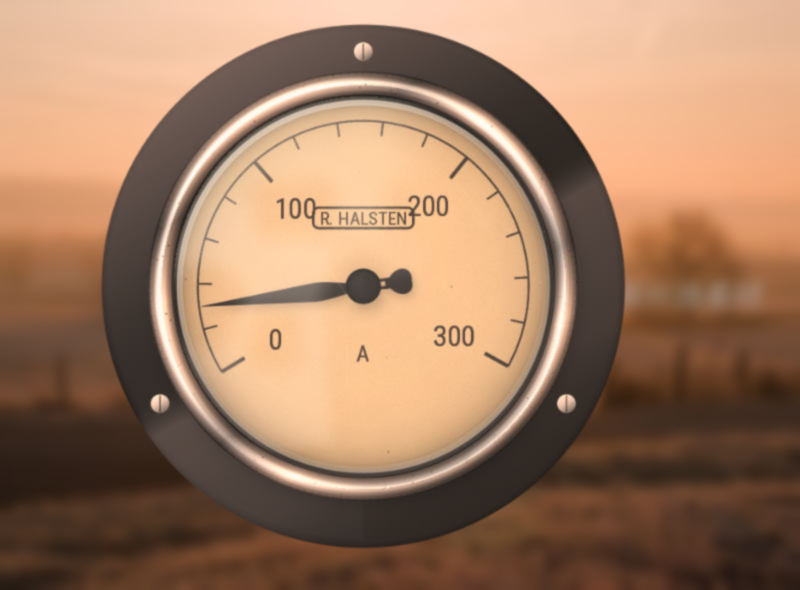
30 A
